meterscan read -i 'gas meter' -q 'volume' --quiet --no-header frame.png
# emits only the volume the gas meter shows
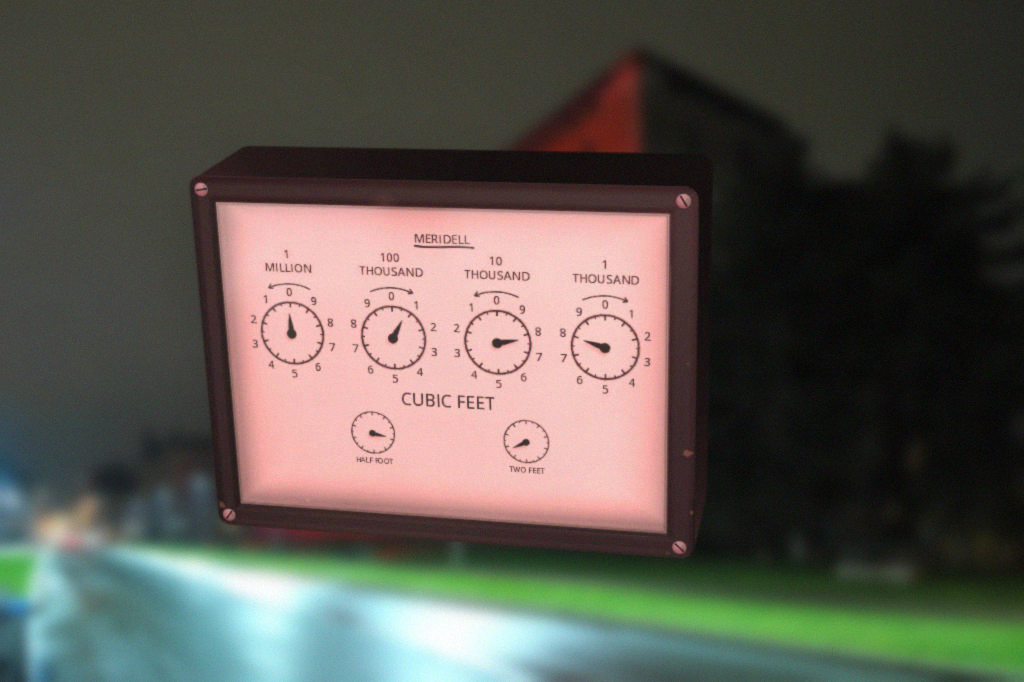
7800 ft³
